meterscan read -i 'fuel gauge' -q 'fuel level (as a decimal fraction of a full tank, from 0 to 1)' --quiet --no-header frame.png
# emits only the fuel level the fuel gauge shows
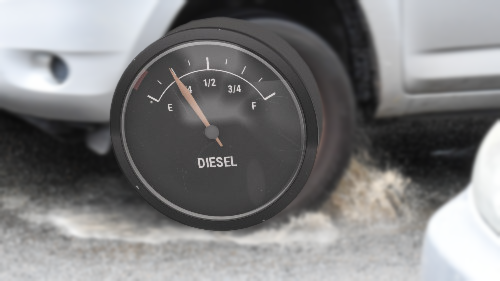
0.25
